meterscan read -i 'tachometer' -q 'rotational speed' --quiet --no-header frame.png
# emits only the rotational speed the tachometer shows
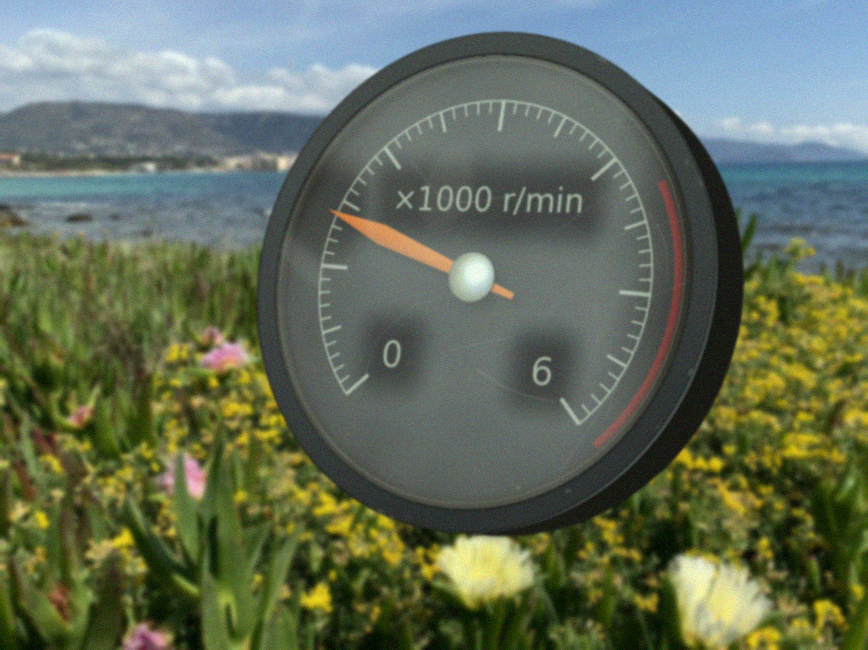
1400 rpm
